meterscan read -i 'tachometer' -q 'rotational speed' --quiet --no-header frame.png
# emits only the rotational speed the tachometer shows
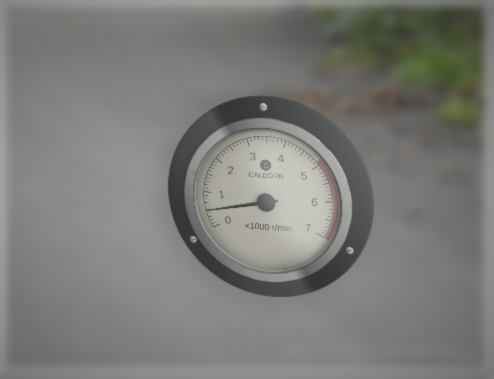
500 rpm
